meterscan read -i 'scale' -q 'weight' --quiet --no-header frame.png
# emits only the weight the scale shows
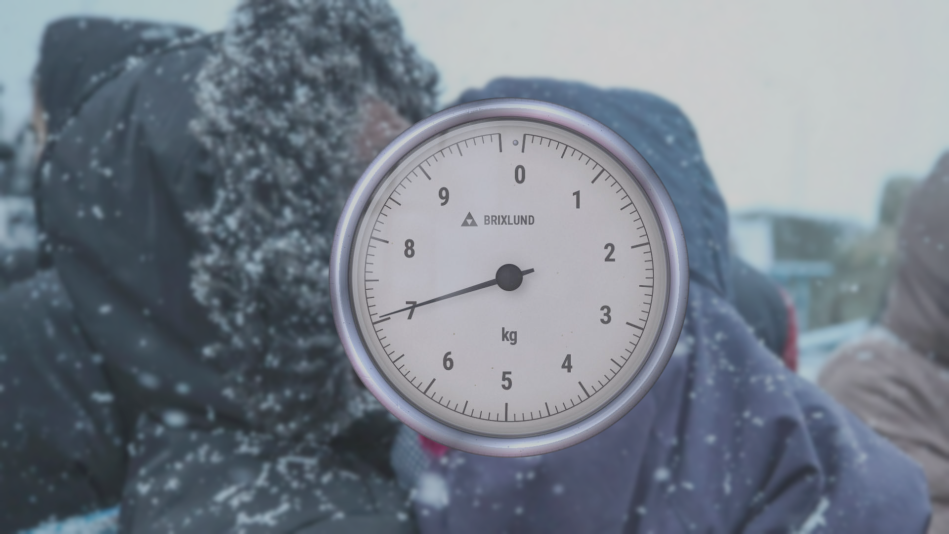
7.05 kg
